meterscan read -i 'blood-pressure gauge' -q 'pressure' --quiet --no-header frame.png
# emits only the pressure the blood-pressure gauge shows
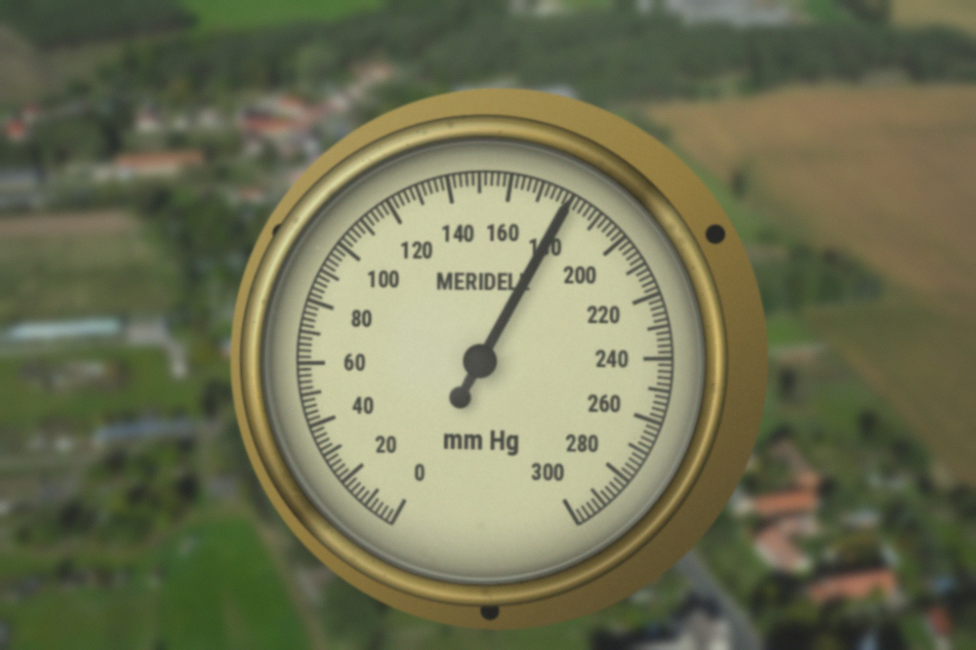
180 mmHg
